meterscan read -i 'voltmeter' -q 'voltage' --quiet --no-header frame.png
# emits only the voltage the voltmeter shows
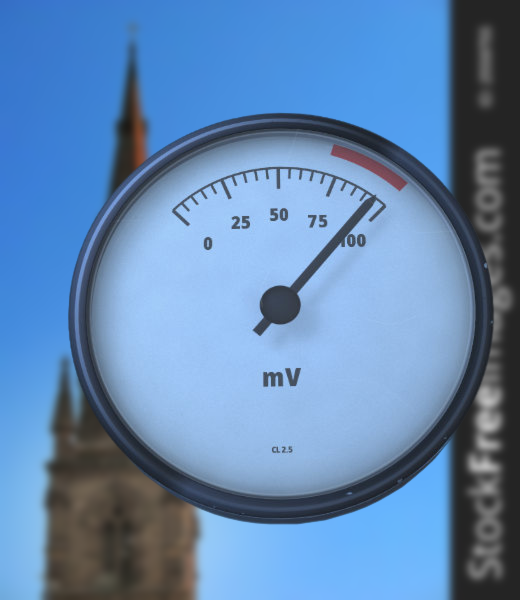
95 mV
